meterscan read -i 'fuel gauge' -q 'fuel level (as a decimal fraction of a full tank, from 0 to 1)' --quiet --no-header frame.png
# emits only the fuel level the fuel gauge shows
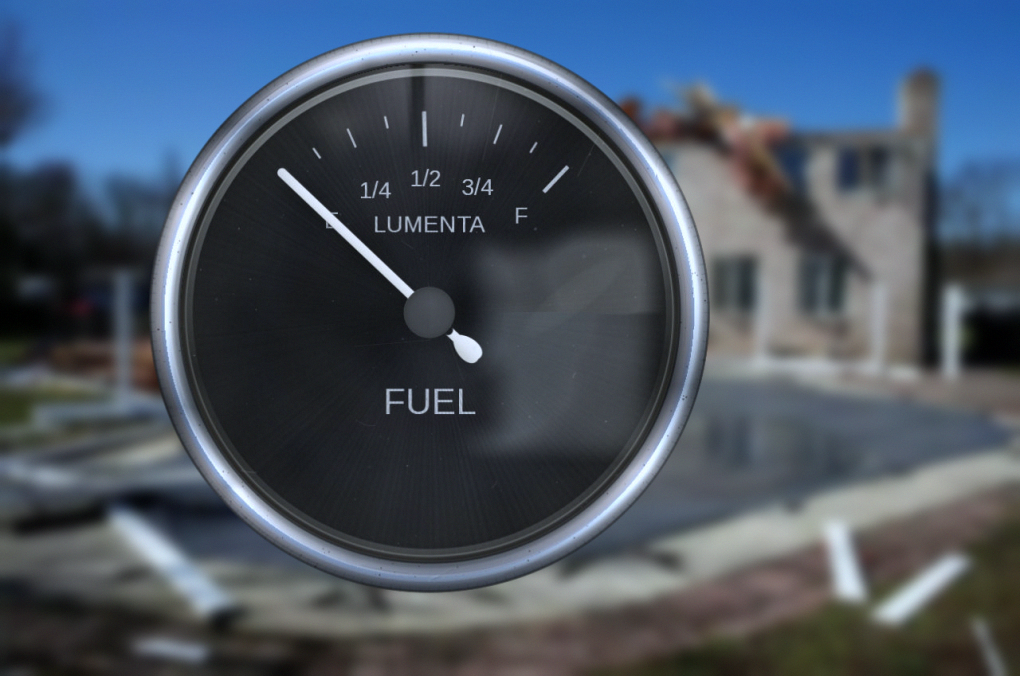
0
